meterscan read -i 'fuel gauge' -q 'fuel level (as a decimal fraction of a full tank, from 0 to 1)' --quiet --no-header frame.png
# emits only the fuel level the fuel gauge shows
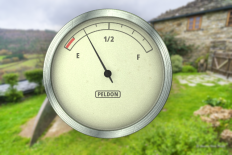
0.25
